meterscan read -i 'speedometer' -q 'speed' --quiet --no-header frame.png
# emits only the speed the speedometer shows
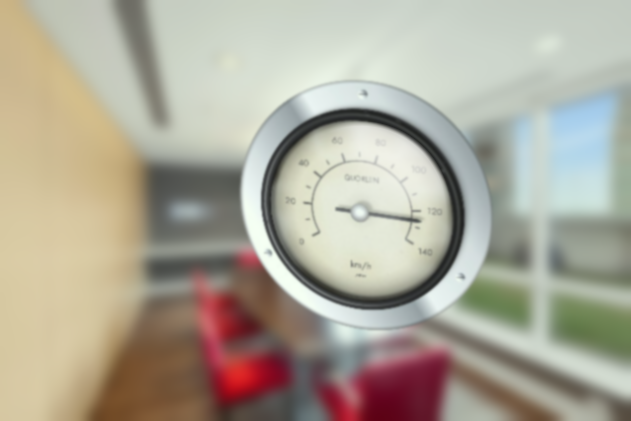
125 km/h
